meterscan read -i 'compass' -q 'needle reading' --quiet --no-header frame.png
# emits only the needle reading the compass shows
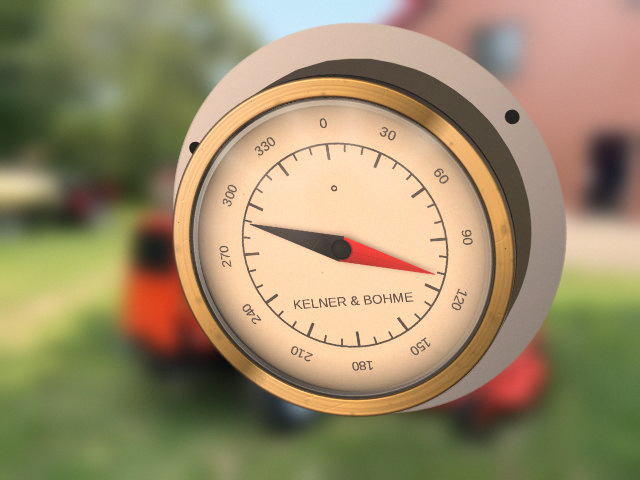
110 °
